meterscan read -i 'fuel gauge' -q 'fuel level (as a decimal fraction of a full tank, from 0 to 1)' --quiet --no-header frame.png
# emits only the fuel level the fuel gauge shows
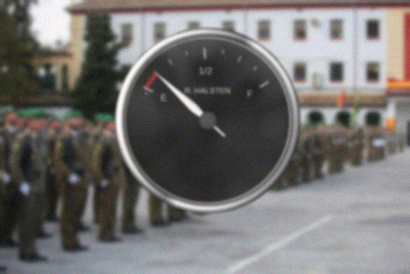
0.125
